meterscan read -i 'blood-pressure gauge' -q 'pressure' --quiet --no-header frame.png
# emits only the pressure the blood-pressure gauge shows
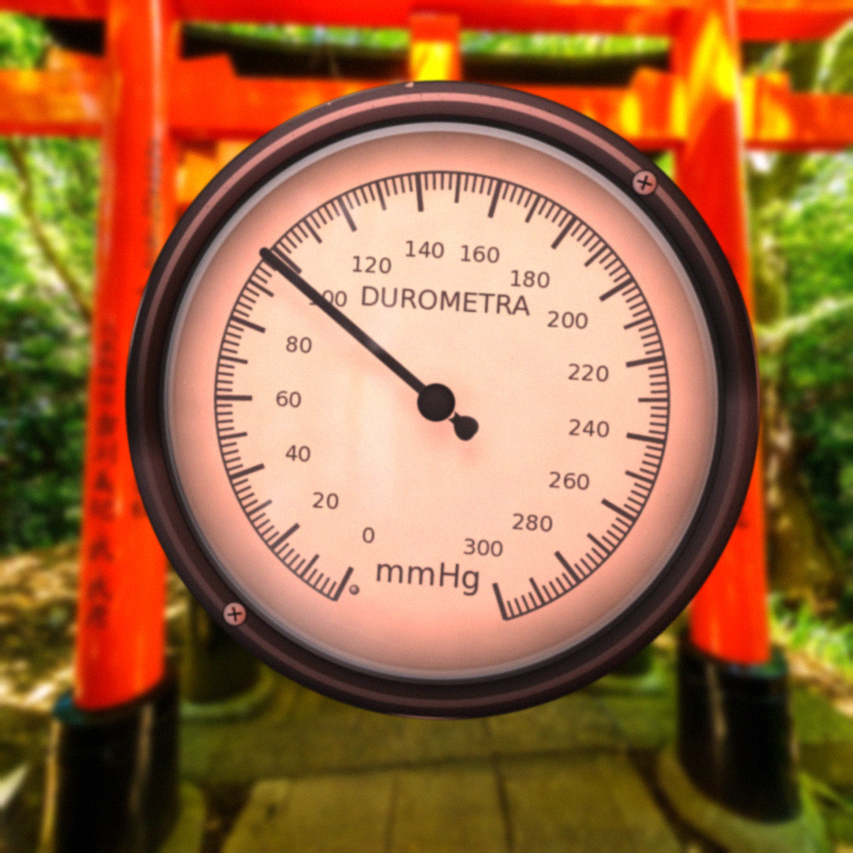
98 mmHg
